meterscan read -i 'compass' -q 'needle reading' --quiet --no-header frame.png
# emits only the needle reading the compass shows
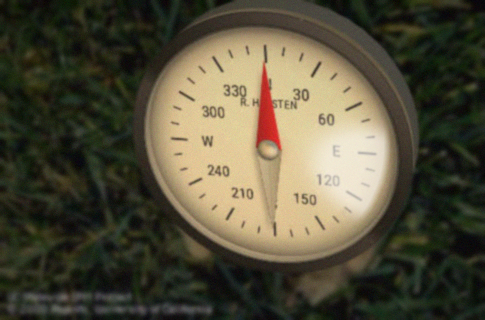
0 °
